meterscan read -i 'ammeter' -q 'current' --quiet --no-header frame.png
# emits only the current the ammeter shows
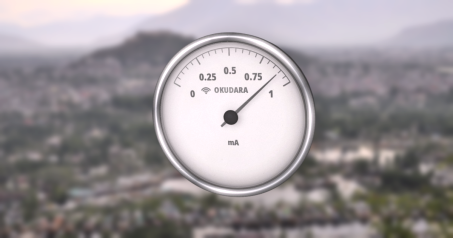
0.9 mA
